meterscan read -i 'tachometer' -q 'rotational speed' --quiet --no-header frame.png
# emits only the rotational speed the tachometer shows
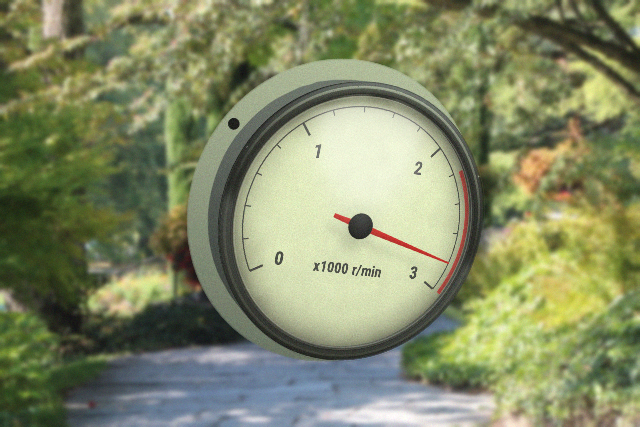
2800 rpm
